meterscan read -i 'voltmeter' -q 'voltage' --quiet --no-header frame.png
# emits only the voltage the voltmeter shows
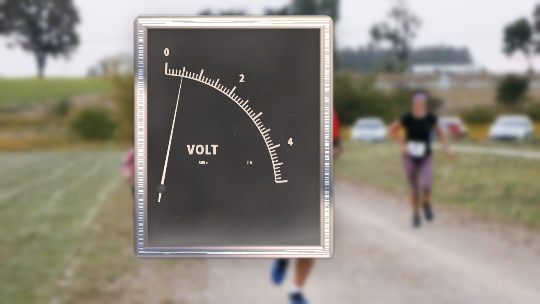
0.5 V
